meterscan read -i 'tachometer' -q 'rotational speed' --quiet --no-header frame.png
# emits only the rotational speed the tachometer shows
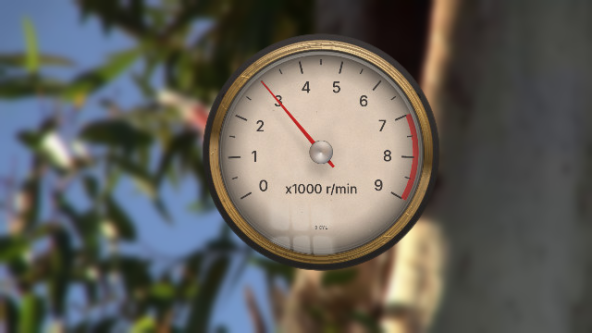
3000 rpm
